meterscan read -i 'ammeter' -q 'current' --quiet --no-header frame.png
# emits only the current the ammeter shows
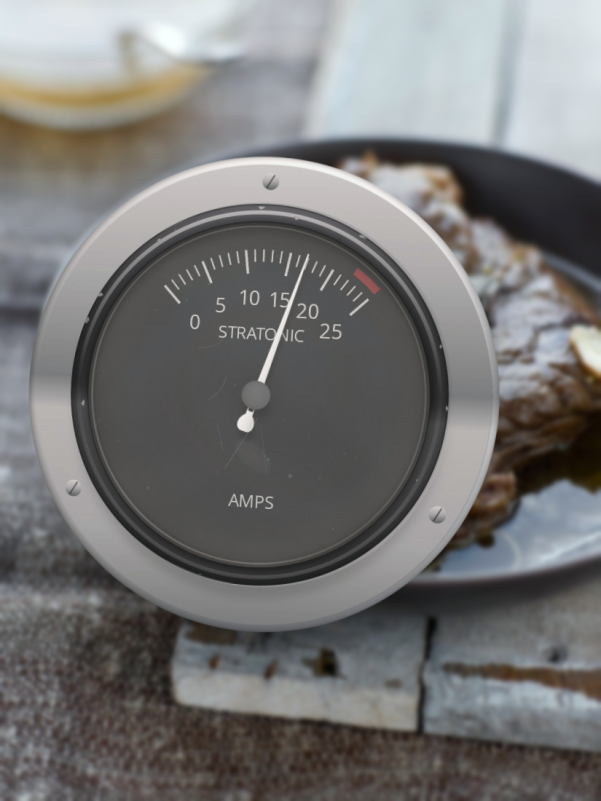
17 A
